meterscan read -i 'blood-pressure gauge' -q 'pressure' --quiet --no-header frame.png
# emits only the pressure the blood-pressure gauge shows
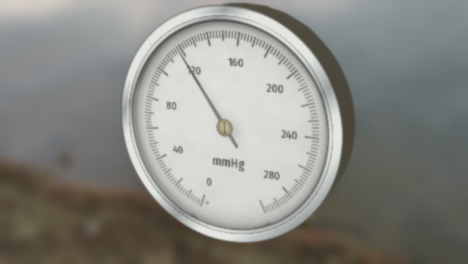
120 mmHg
